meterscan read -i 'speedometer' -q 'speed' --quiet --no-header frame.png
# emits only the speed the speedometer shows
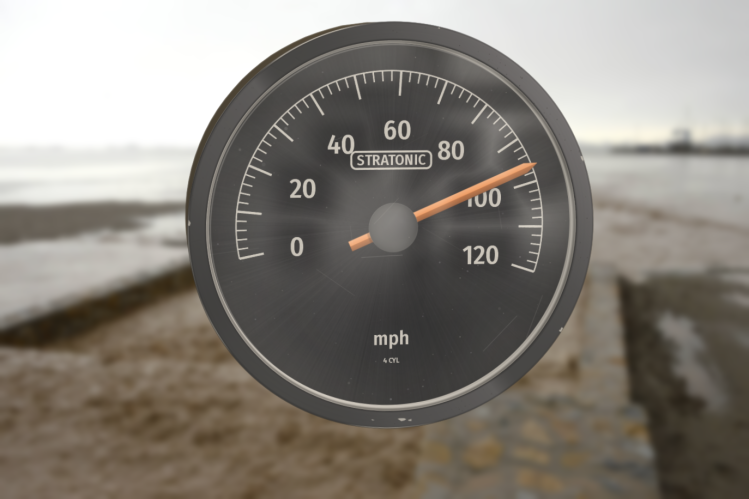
96 mph
